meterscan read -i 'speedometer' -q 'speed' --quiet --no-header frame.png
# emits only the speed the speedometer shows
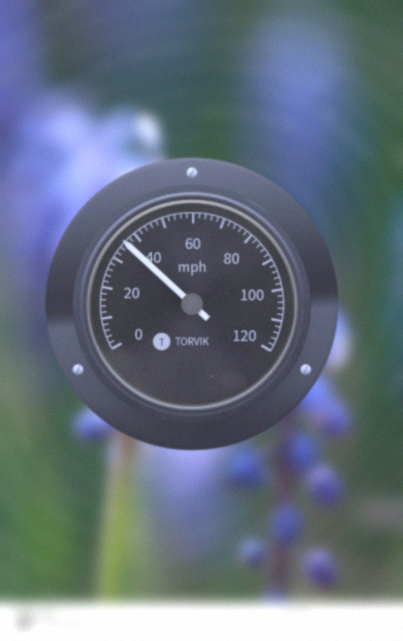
36 mph
